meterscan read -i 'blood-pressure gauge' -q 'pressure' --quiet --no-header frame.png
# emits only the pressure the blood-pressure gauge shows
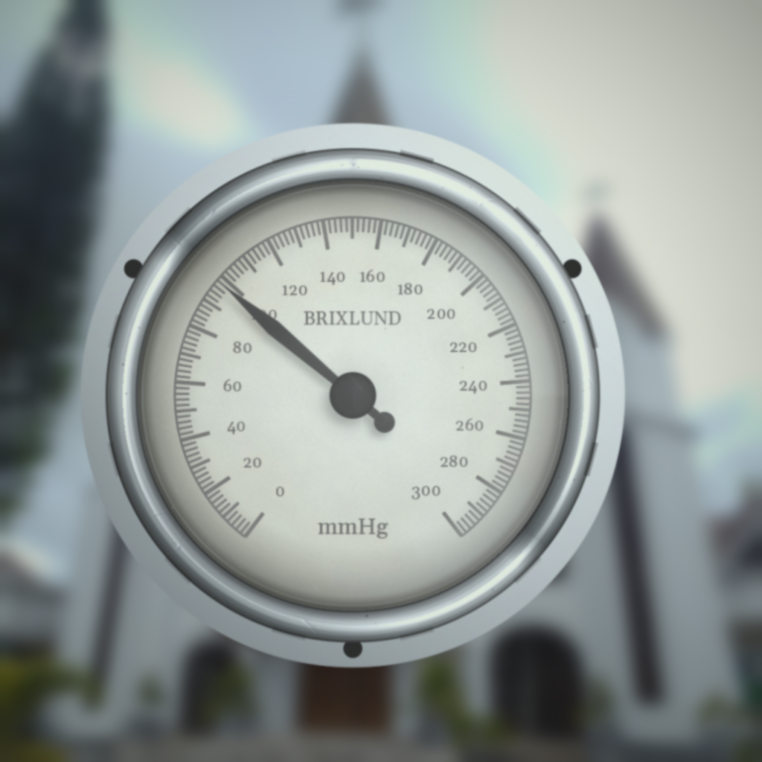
98 mmHg
